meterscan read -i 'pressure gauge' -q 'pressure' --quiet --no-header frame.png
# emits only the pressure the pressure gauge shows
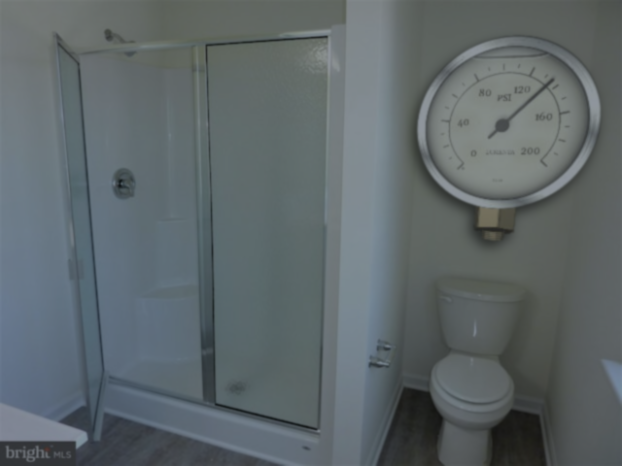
135 psi
